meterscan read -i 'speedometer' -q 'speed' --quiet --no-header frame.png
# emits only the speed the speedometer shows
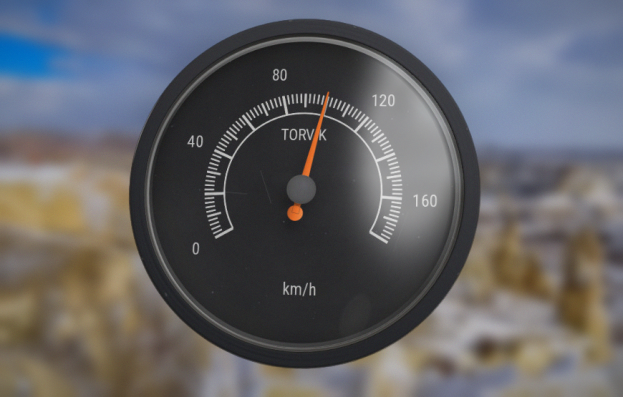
100 km/h
